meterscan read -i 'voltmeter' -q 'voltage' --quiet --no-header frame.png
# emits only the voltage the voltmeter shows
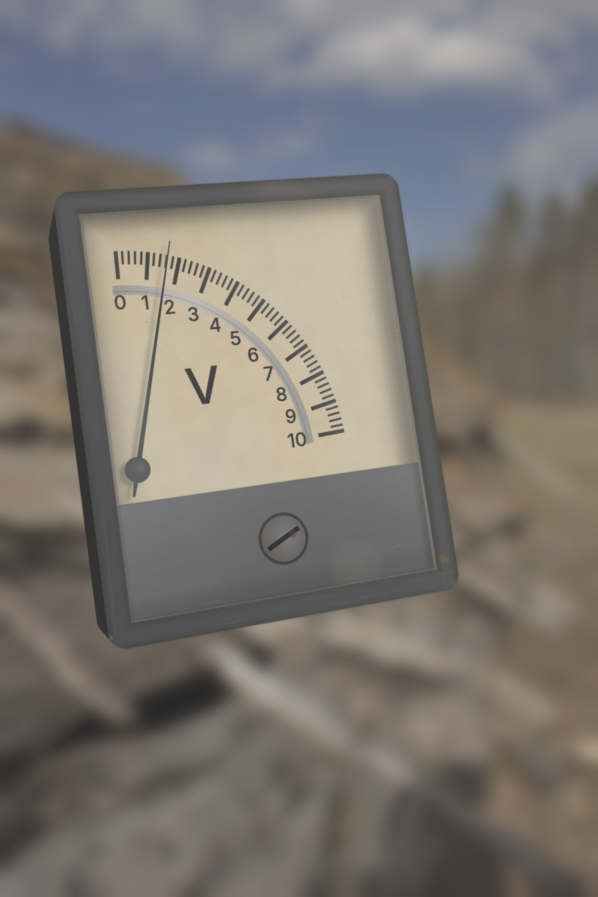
1.6 V
